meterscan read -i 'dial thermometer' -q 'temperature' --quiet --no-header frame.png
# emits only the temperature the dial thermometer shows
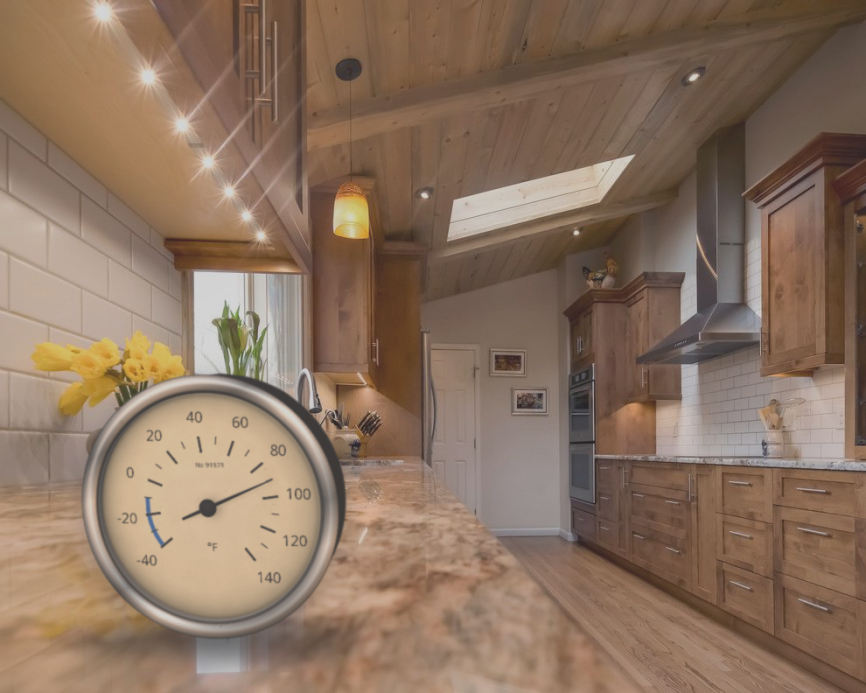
90 °F
